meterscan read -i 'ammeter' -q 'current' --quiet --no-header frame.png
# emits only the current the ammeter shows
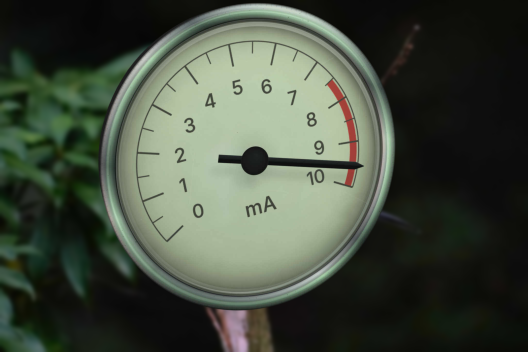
9.5 mA
